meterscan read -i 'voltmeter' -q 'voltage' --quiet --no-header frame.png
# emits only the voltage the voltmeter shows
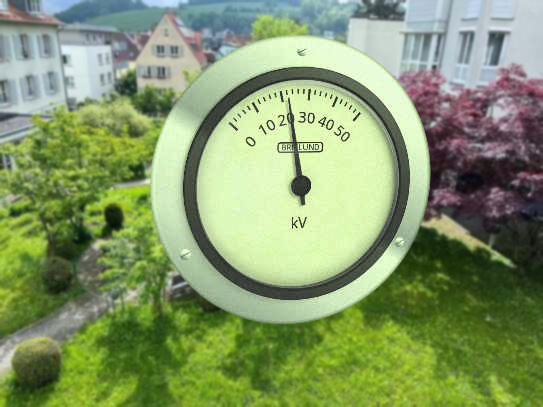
22 kV
